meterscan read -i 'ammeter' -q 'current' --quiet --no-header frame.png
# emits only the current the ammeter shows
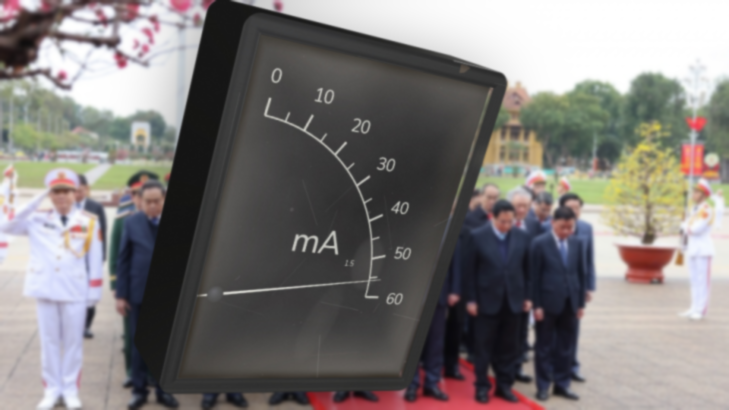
55 mA
